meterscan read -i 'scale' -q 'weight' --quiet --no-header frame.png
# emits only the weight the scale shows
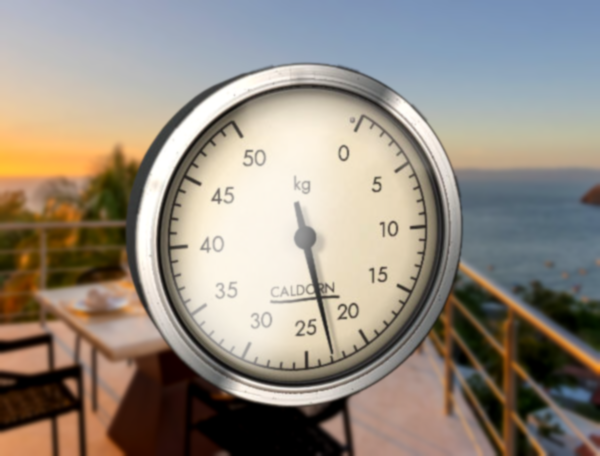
23 kg
